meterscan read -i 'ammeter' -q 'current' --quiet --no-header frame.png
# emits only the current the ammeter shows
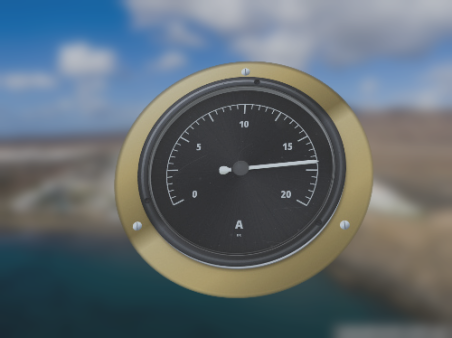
17 A
